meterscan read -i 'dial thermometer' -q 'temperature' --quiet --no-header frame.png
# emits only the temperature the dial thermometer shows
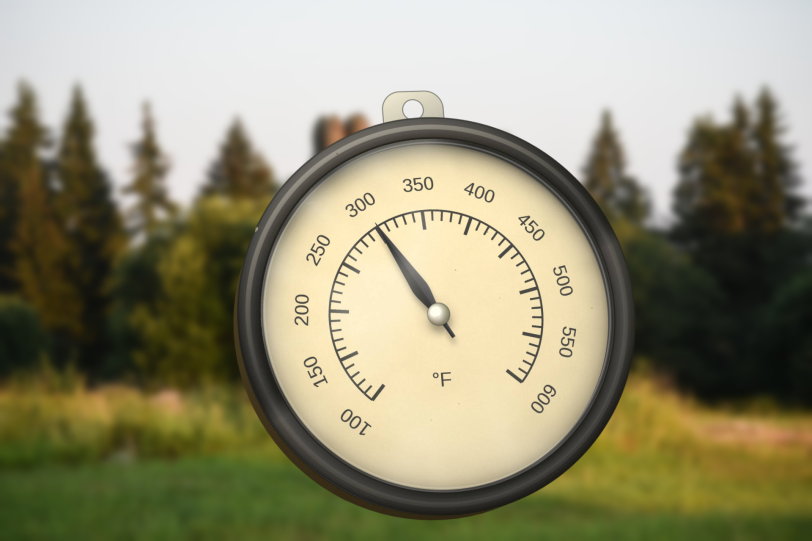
300 °F
